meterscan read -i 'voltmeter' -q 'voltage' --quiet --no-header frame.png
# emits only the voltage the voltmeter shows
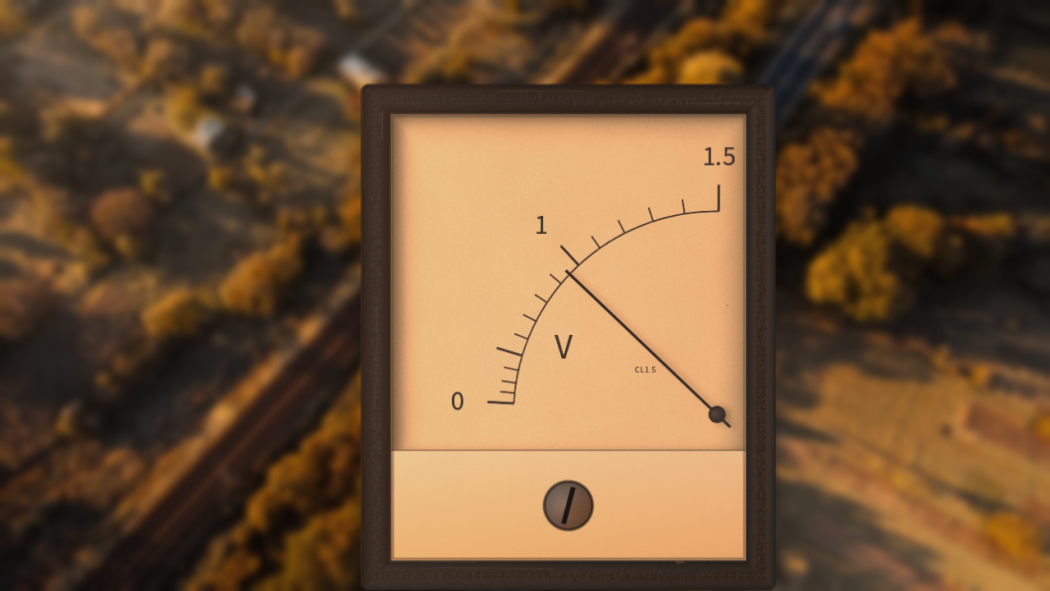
0.95 V
